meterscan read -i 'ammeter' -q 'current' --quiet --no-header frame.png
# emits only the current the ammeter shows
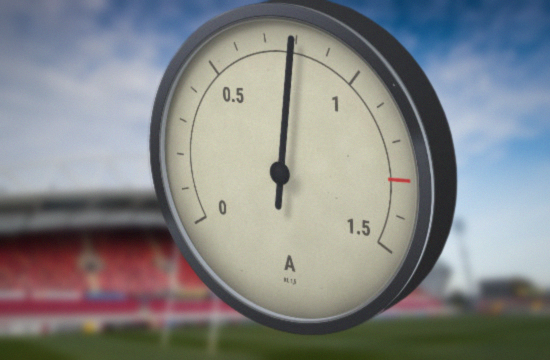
0.8 A
